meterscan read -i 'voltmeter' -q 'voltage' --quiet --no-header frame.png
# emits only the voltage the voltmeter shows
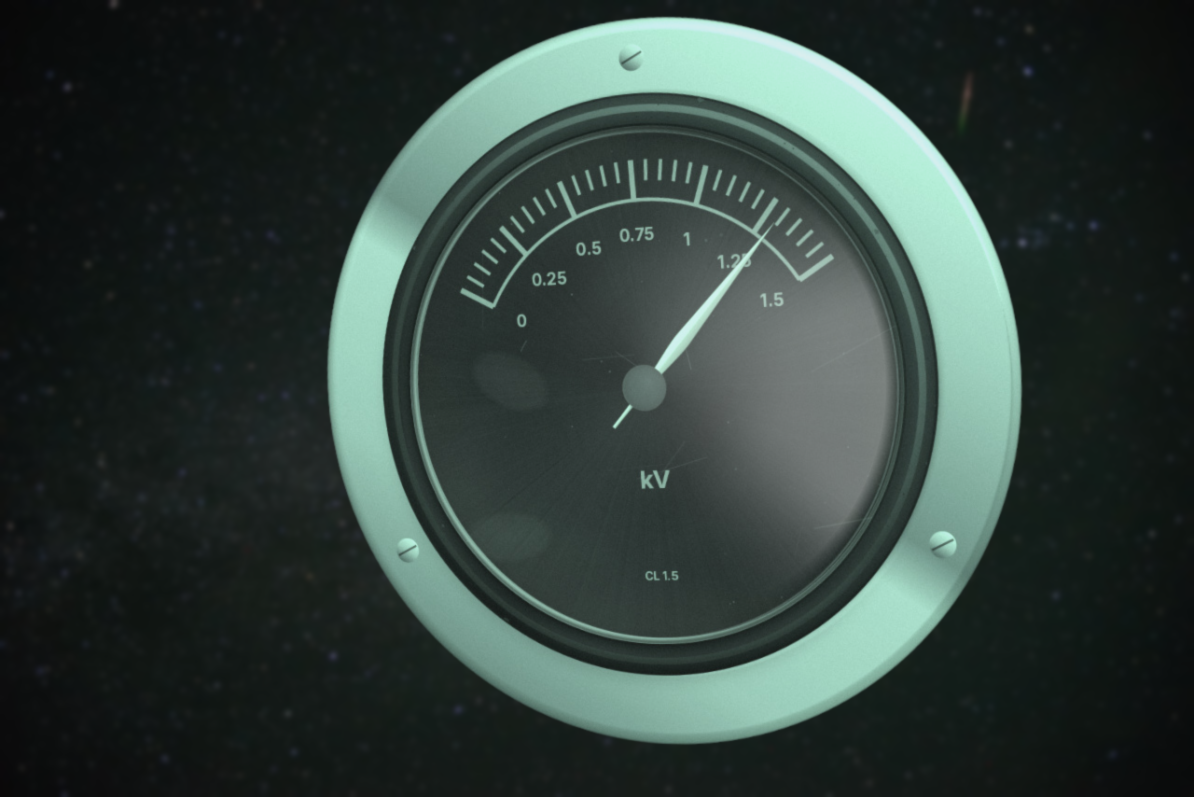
1.3 kV
